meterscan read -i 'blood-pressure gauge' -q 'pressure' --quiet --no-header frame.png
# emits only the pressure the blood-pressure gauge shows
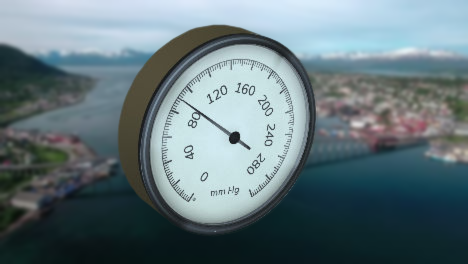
90 mmHg
